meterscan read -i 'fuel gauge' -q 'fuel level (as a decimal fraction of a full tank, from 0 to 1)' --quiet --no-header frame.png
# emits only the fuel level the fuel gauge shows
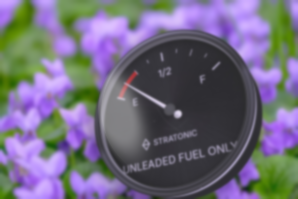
0.125
